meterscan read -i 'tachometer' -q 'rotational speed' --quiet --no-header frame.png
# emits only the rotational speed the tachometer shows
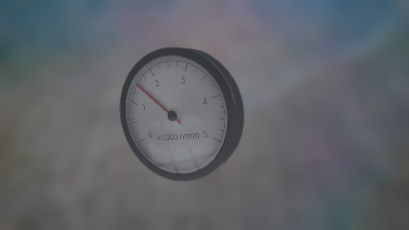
1500 rpm
